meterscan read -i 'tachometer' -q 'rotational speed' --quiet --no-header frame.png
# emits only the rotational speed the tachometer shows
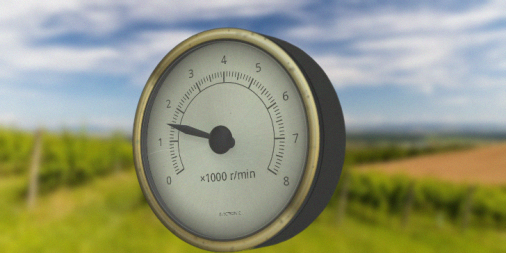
1500 rpm
